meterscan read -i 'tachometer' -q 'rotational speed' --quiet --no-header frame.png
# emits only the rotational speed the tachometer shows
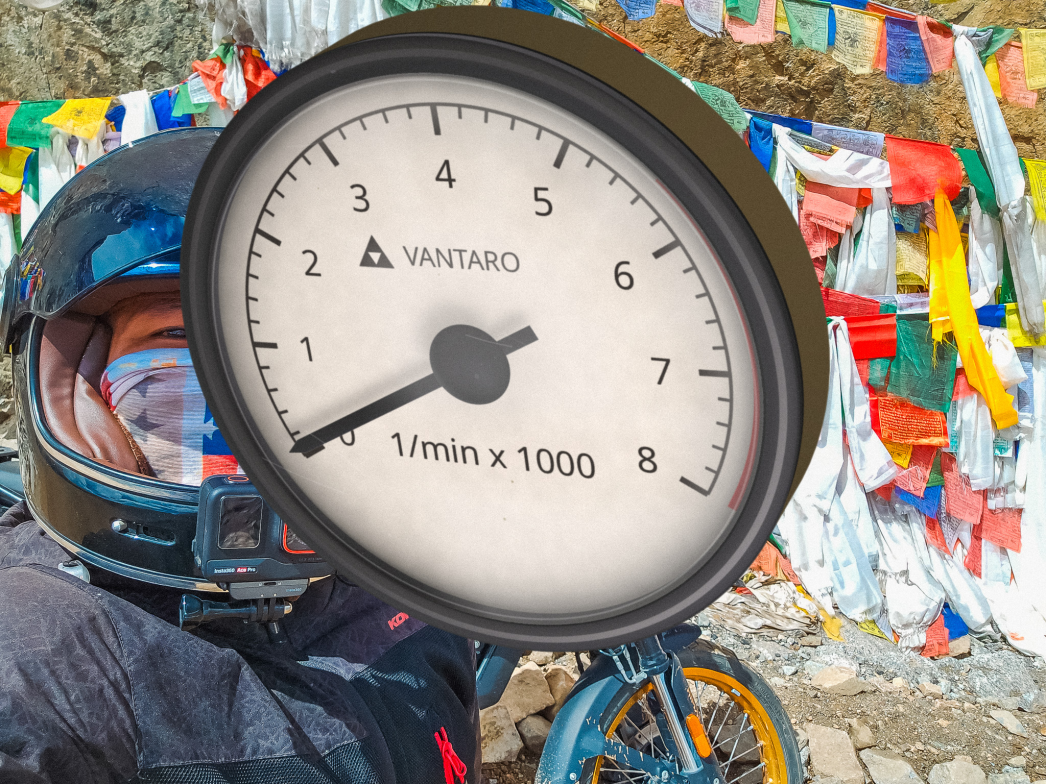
100 rpm
